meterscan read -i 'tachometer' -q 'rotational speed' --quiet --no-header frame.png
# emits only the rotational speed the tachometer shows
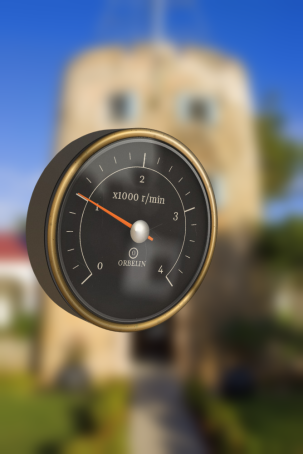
1000 rpm
